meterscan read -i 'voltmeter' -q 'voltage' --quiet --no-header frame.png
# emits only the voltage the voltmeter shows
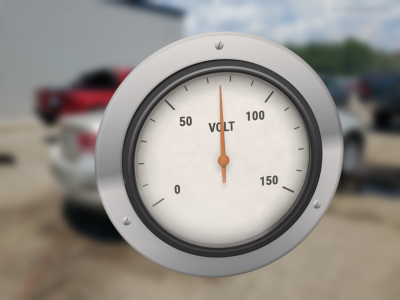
75 V
